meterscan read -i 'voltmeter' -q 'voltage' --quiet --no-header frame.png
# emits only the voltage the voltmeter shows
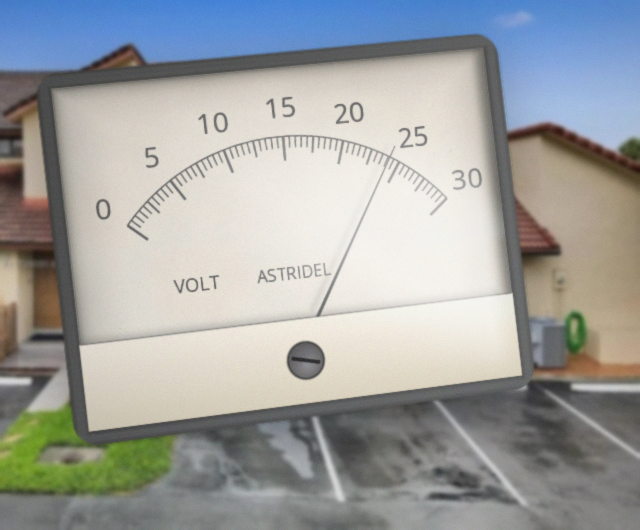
24 V
